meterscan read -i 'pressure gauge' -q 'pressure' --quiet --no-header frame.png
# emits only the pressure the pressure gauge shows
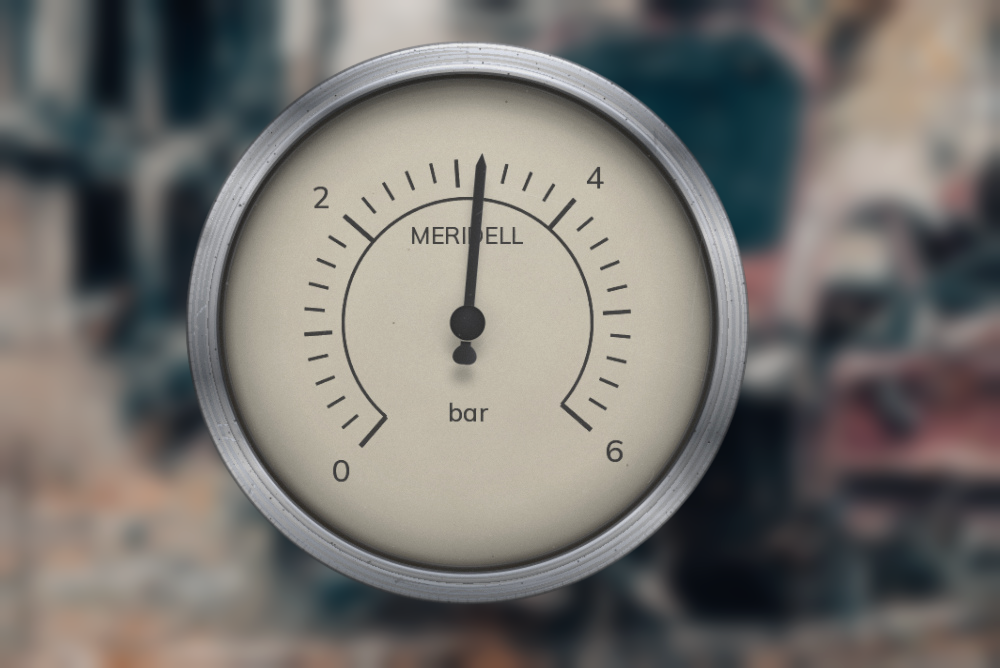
3.2 bar
